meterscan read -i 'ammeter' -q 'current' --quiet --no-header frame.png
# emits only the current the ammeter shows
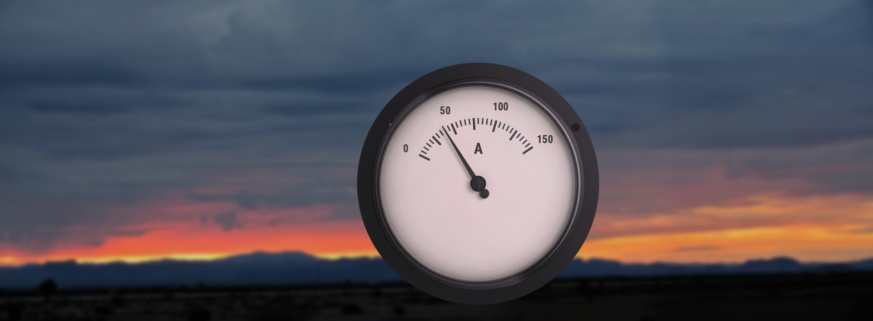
40 A
